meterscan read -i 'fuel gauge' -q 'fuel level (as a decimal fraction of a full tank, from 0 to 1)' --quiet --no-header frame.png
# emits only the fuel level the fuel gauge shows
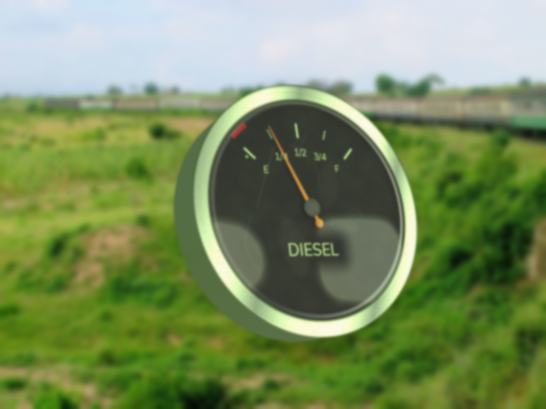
0.25
